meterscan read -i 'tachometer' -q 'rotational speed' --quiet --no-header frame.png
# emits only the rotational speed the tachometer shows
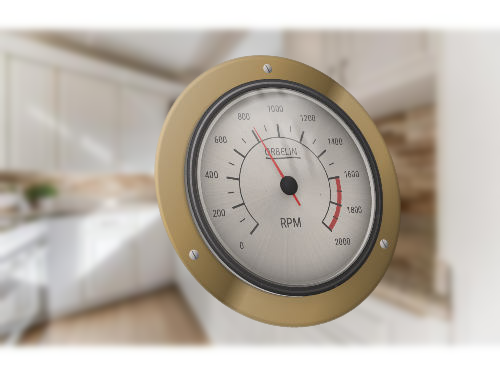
800 rpm
